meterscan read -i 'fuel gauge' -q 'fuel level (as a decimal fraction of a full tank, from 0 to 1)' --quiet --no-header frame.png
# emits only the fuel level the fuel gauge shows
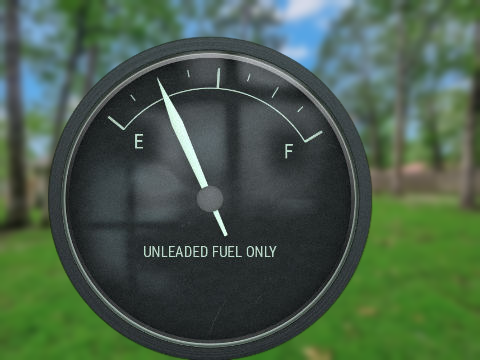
0.25
